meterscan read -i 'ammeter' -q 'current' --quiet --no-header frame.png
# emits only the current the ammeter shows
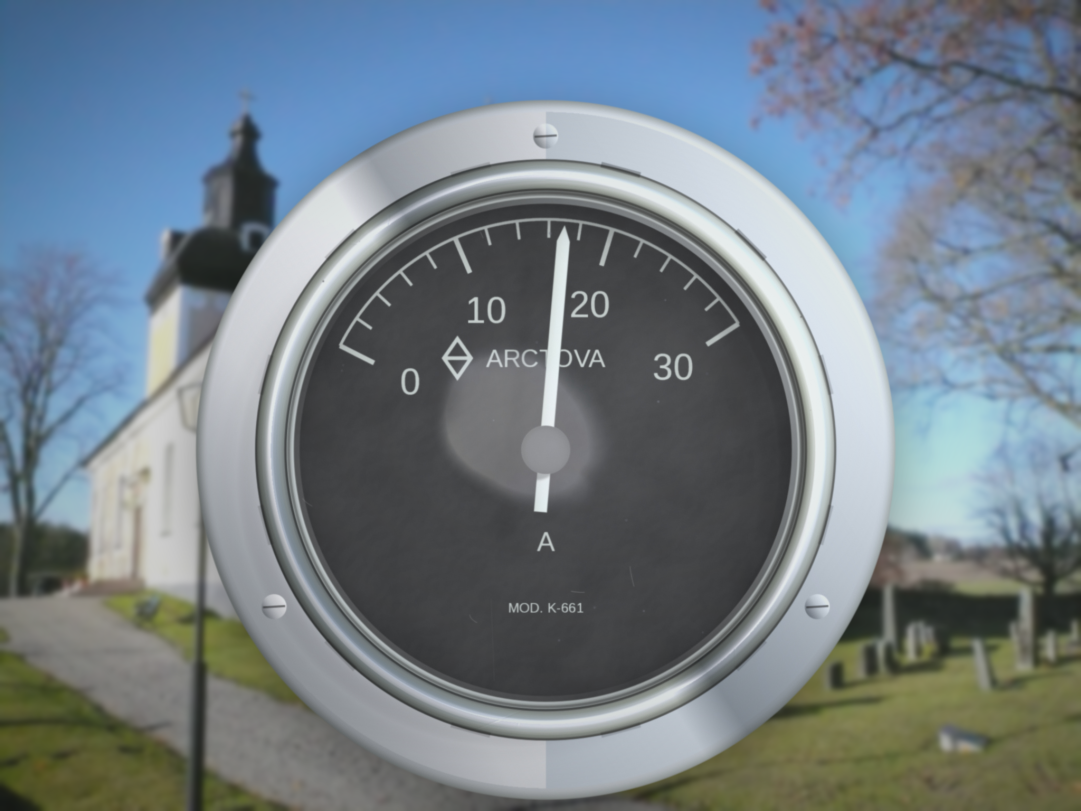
17 A
